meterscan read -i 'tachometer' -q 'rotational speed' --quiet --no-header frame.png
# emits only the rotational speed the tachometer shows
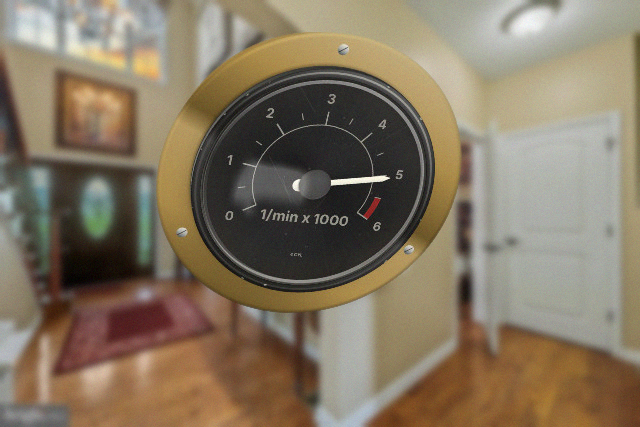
5000 rpm
